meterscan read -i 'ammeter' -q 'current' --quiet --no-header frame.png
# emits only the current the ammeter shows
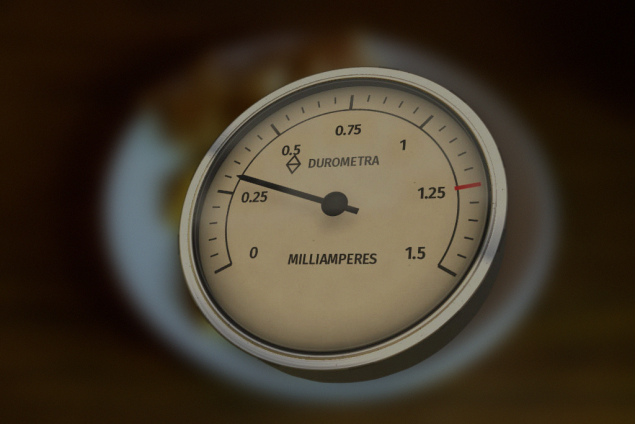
0.3 mA
